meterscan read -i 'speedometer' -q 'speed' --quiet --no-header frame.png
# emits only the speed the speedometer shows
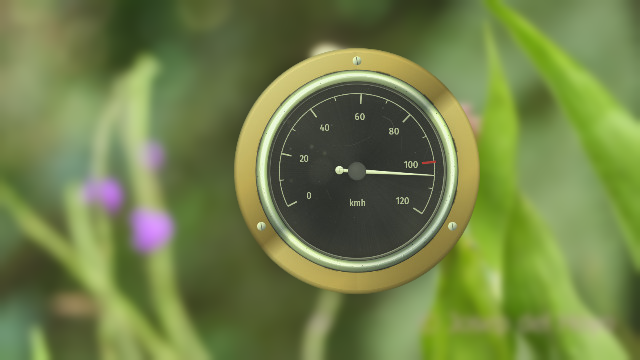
105 km/h
